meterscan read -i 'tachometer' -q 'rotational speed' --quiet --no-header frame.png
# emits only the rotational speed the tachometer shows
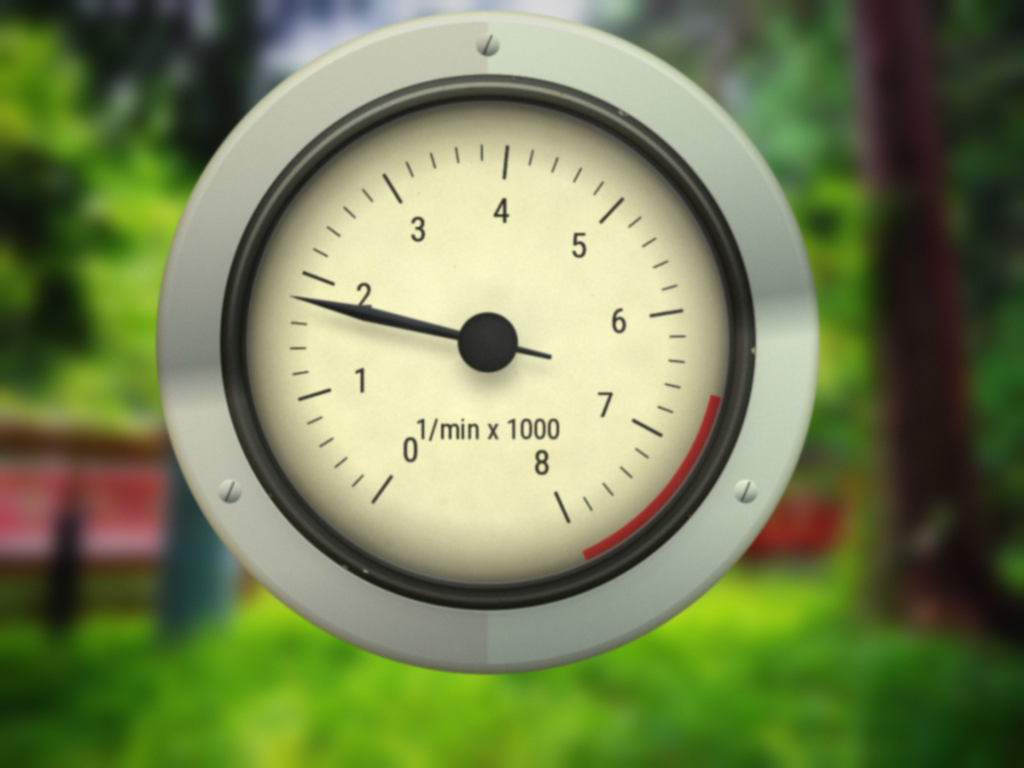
1800 rpm
